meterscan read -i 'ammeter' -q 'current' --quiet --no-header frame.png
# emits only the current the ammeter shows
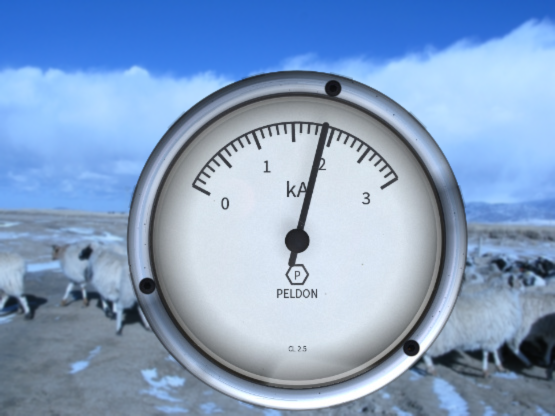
1.9 kA
